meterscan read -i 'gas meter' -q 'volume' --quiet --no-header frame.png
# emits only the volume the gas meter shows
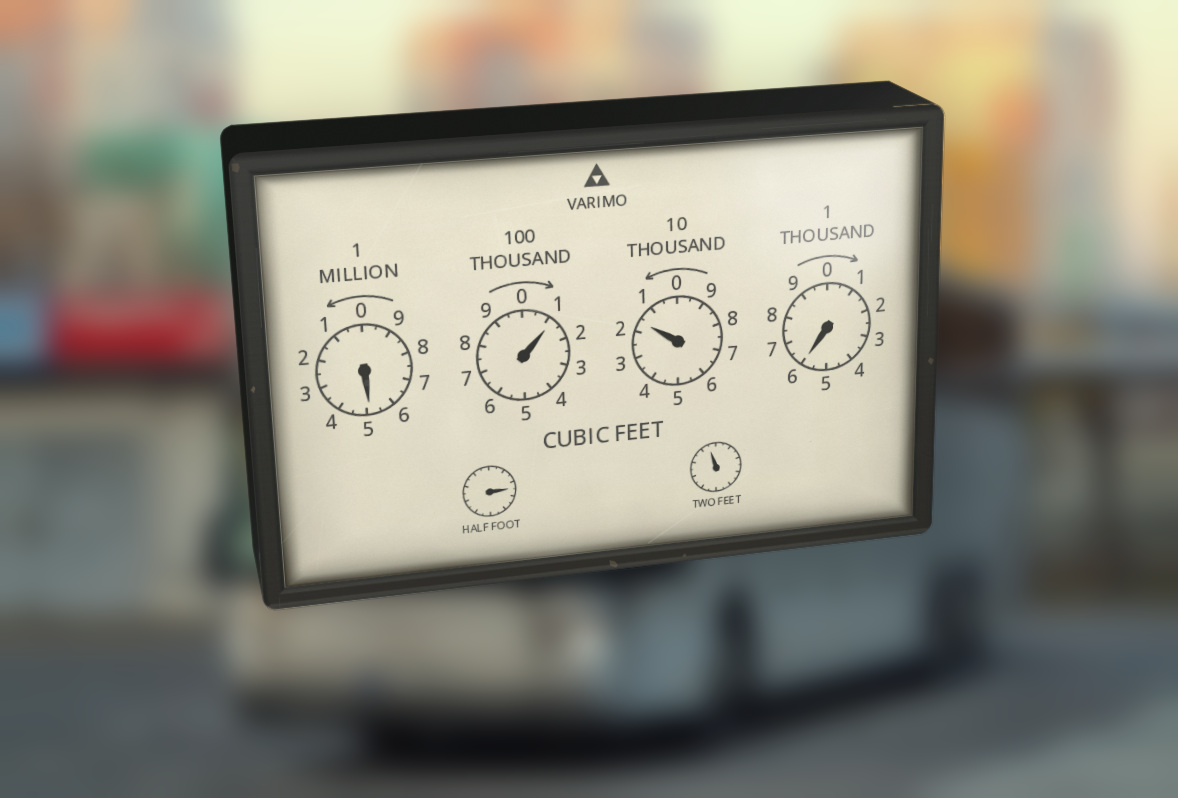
511600 ft³
